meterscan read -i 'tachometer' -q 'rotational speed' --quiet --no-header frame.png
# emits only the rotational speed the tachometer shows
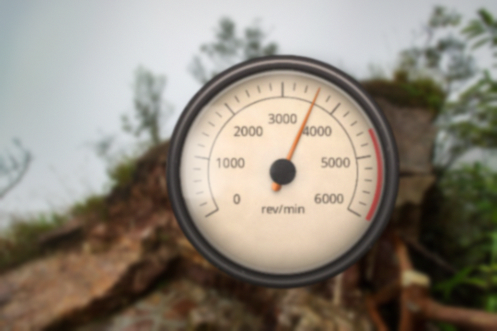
3600 rpm
